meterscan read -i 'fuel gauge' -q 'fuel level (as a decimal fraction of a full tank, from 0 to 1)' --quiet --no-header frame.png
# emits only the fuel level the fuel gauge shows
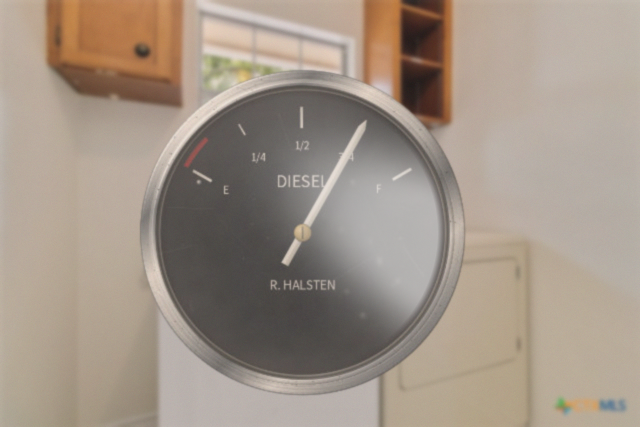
0.75
